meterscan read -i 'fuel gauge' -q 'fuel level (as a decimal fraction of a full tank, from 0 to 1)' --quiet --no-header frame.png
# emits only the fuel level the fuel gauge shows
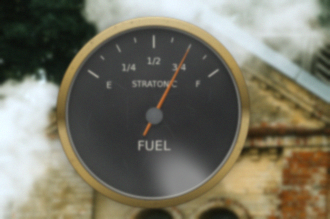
0.75
